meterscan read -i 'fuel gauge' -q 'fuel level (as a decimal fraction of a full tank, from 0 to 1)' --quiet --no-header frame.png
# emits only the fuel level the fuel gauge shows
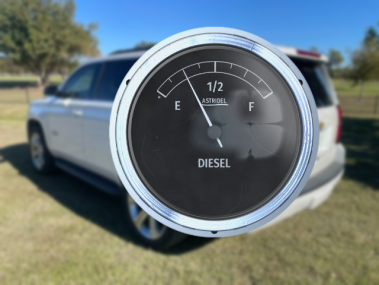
0.25
